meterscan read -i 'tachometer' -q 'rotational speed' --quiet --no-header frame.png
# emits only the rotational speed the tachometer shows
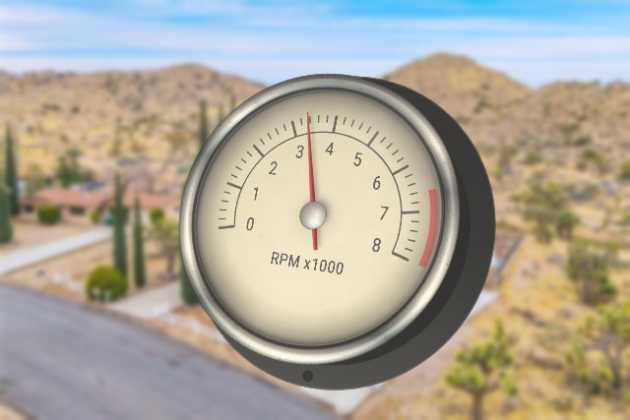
3400 rpm
